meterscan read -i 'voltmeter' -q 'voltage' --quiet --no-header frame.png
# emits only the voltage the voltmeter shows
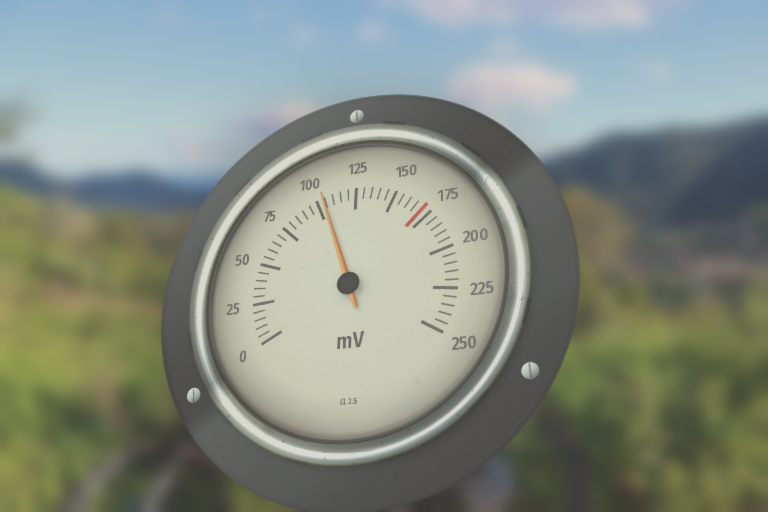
105 mV
